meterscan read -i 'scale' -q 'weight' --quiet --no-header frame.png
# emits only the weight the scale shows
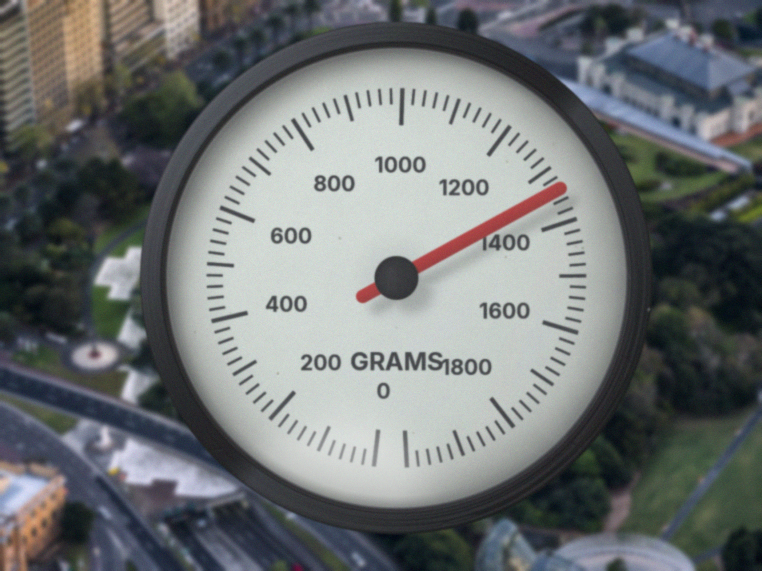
1340 g
